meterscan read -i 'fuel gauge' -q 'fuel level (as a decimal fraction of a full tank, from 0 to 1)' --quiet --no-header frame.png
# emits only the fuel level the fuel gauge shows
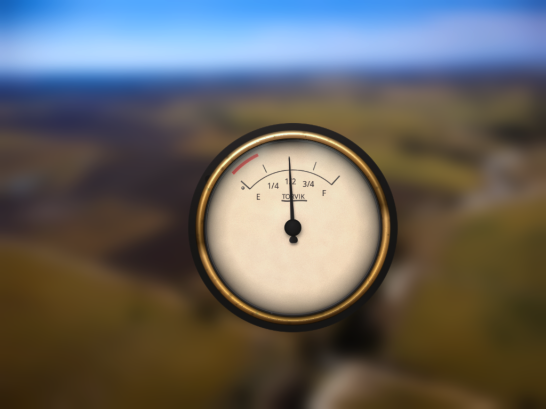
0.5
